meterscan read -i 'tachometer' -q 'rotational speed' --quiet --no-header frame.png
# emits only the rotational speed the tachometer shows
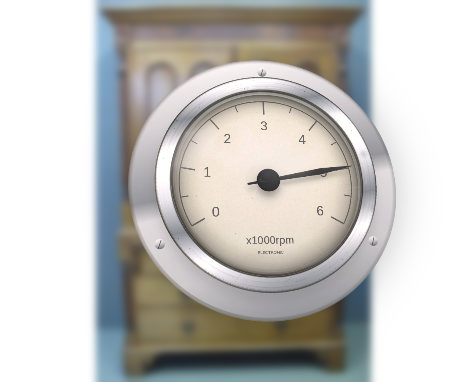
5000 rpm
